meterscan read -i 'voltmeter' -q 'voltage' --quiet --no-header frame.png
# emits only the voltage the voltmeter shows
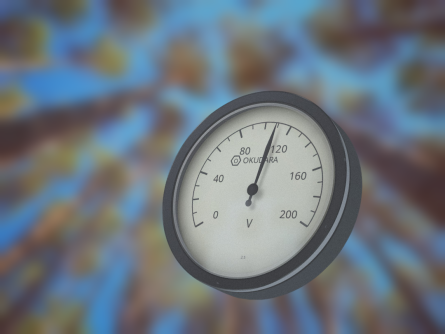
110 V
